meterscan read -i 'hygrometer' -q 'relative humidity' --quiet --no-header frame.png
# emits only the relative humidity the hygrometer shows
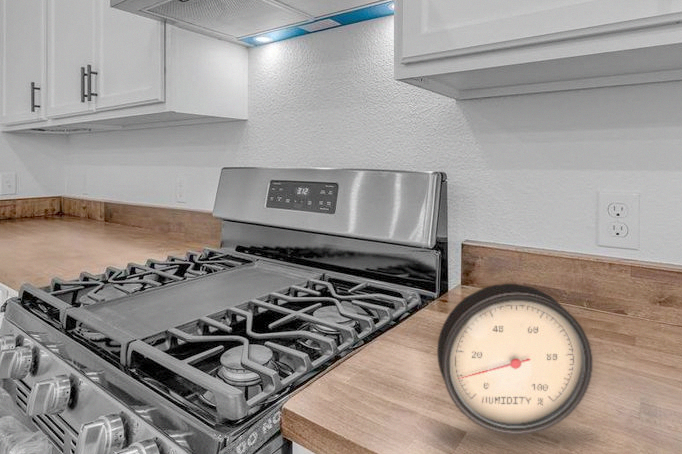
10 %
